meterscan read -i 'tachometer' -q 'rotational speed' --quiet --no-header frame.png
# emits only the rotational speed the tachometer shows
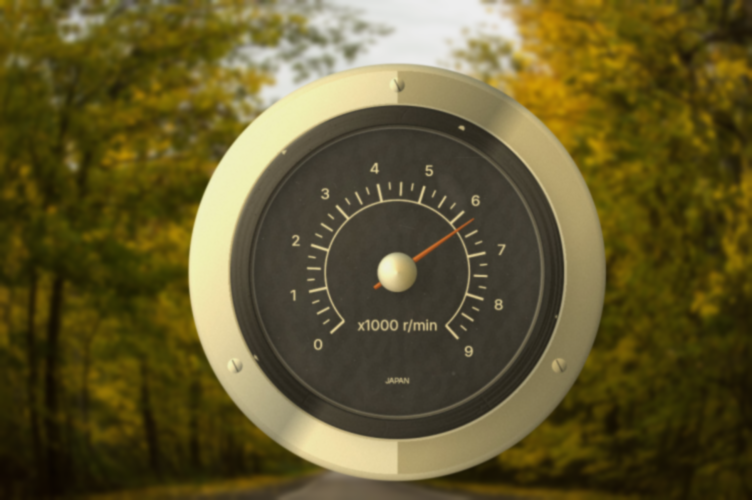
6250 rpm
